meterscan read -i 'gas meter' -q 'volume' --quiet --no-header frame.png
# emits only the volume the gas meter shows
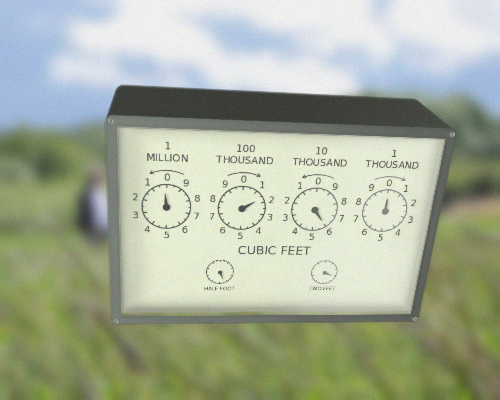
16000 ft³
